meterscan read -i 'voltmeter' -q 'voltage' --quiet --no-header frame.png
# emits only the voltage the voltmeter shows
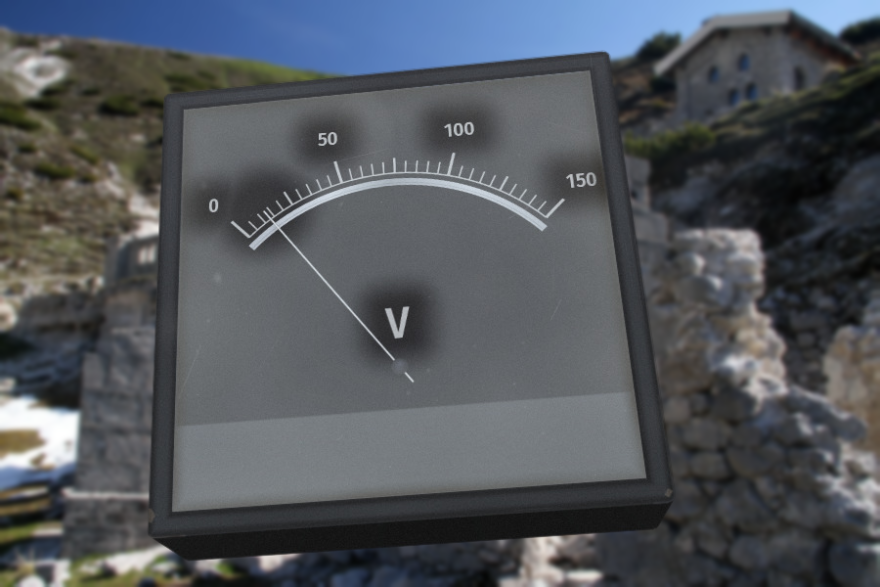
12.5 V
